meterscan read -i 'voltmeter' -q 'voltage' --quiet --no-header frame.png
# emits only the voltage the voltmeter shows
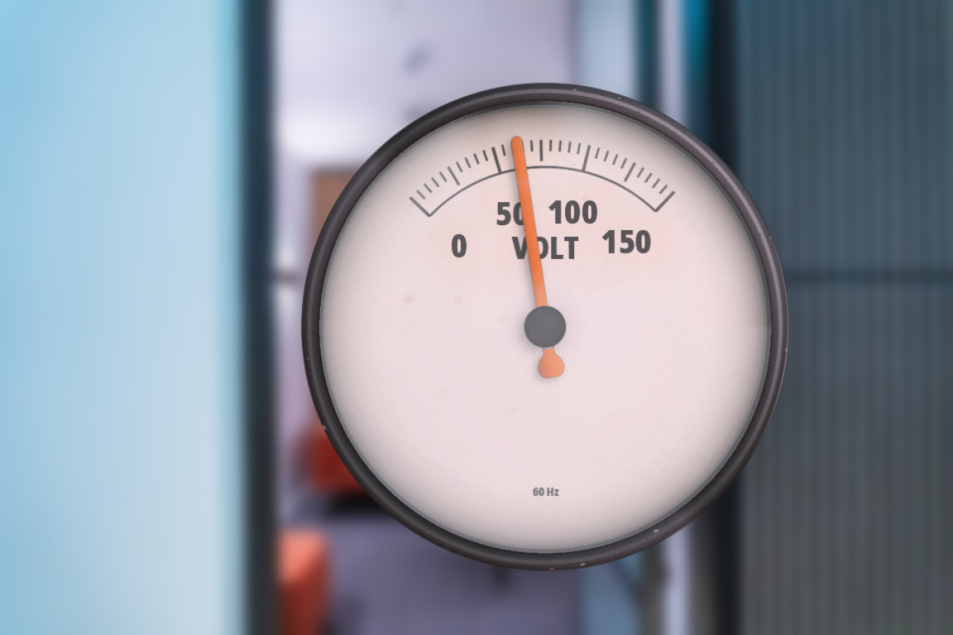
62.5 V
